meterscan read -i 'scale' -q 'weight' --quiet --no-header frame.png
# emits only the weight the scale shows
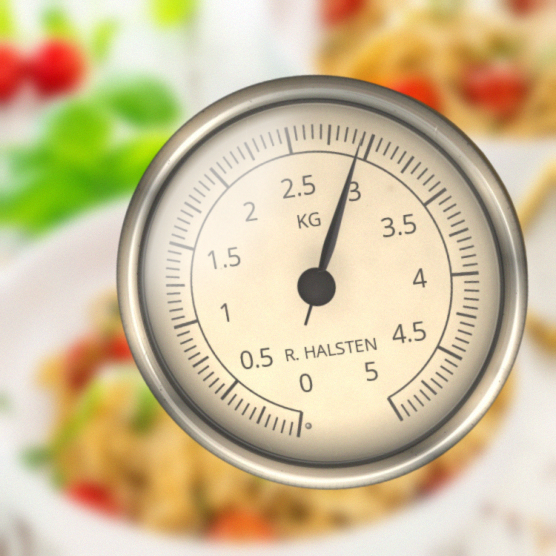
2.95 kg
